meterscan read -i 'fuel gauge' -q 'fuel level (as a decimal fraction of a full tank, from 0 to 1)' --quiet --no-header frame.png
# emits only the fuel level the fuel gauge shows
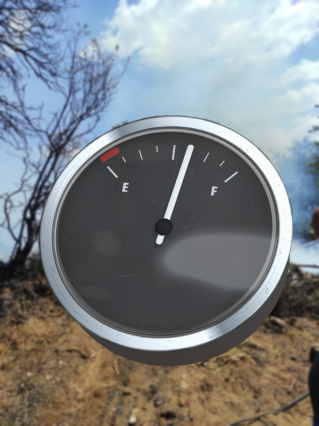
0.625
